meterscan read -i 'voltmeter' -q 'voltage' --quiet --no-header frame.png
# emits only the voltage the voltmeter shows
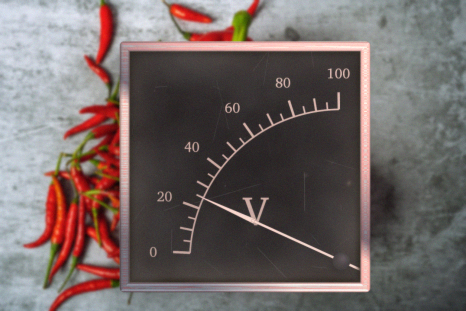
25 V
